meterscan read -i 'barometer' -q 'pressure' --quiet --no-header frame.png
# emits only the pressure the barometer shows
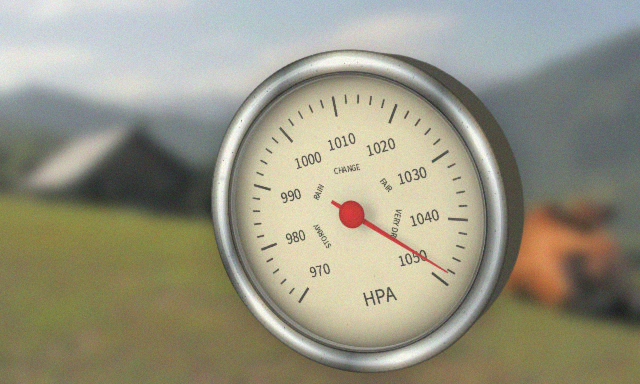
1048 hPa
